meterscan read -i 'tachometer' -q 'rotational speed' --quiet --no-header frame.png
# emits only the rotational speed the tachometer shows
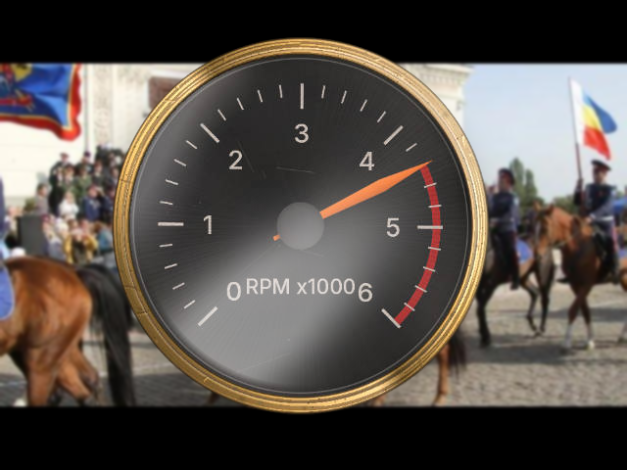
4400 rpm
